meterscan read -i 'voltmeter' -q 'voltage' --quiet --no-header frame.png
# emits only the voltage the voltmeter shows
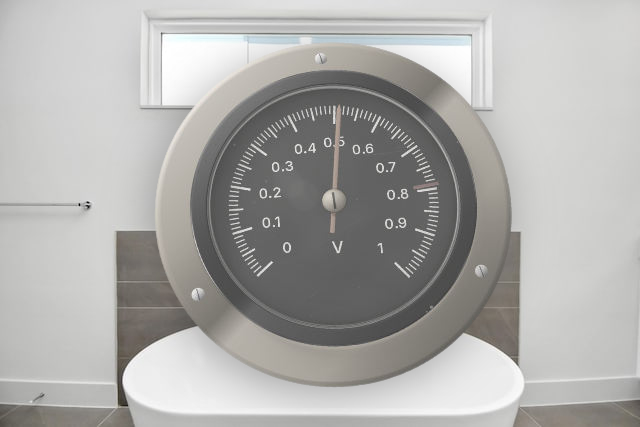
0.51 V
